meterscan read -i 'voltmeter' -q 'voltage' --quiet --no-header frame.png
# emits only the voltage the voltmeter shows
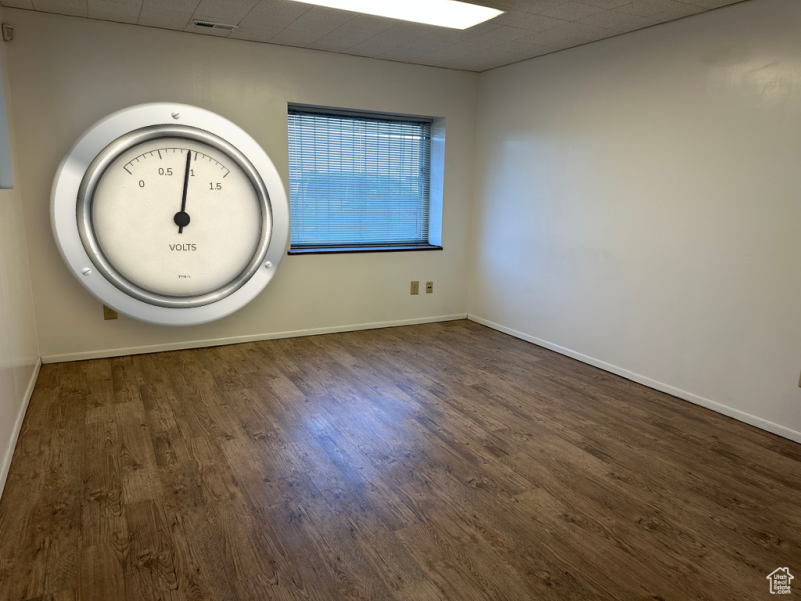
0.9 V
